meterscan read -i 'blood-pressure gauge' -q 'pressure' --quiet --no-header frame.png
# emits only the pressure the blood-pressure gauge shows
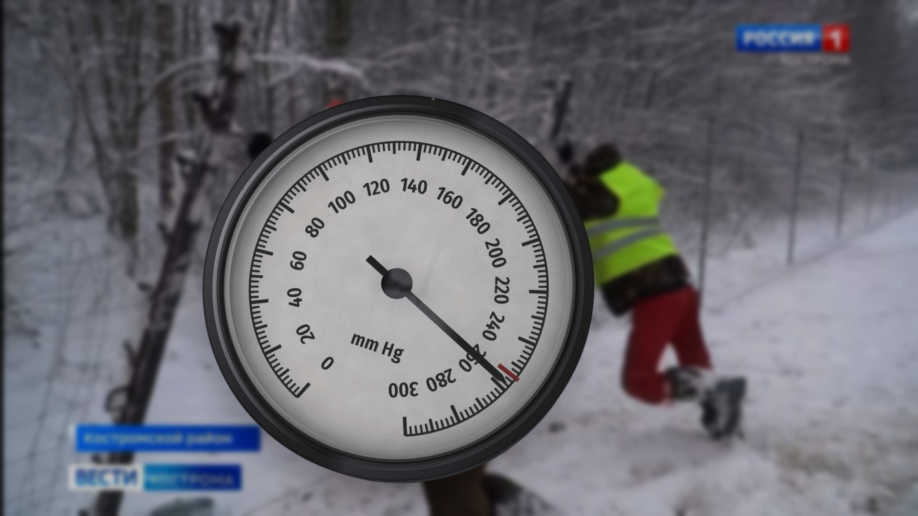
258 mmHg
